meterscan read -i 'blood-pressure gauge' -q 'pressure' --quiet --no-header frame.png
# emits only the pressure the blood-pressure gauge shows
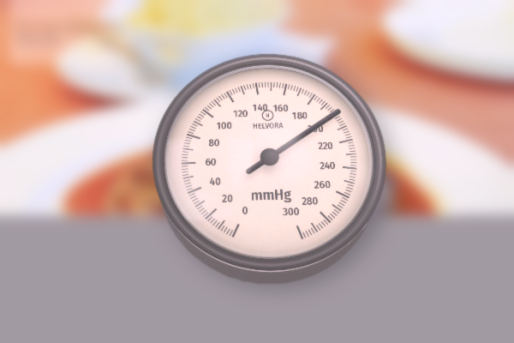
200 mmHg
